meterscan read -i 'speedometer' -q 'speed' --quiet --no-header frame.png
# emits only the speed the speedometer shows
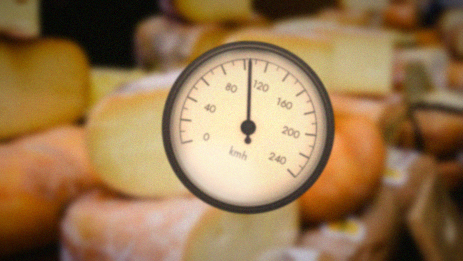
105 km/h
